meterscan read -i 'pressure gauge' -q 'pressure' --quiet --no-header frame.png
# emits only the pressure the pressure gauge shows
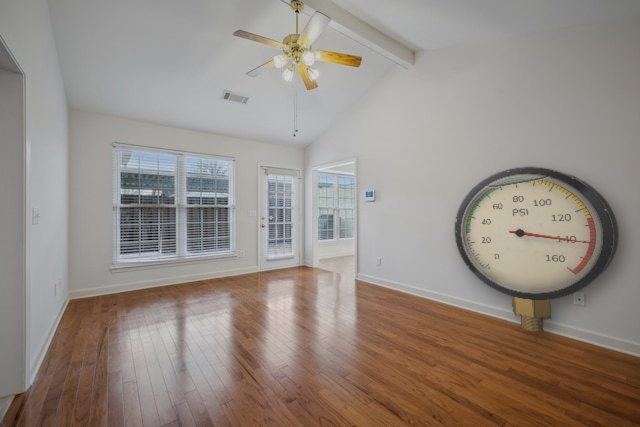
140 psi
